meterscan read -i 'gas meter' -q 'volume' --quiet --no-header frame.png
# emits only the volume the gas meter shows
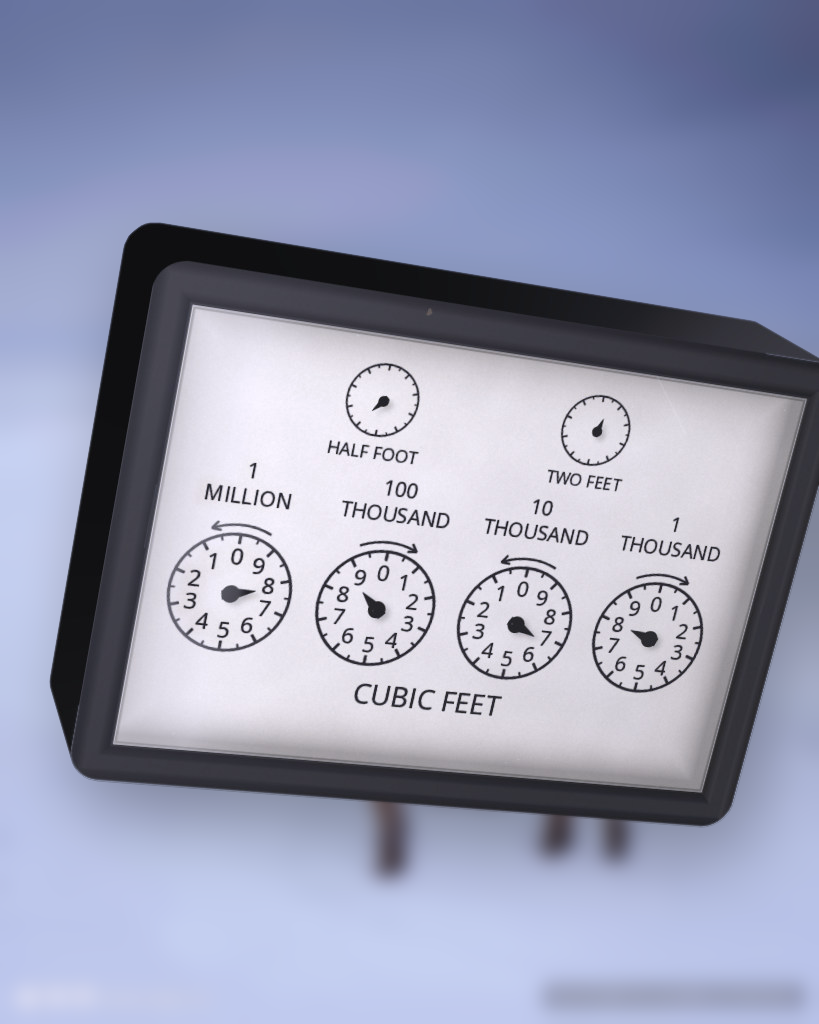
786800 ft³
